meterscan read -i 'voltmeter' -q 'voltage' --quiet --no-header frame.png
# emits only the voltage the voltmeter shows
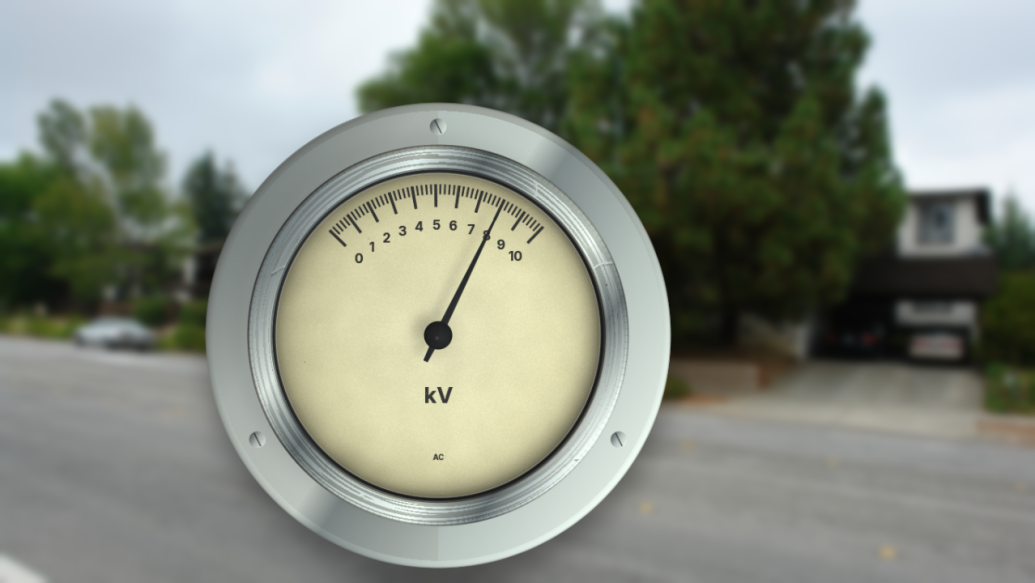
8 kV
